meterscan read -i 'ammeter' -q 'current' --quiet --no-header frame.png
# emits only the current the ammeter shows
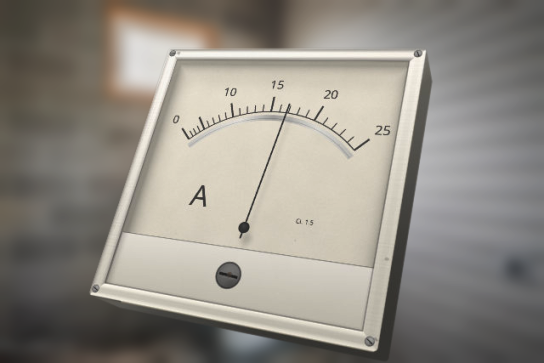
17 A
